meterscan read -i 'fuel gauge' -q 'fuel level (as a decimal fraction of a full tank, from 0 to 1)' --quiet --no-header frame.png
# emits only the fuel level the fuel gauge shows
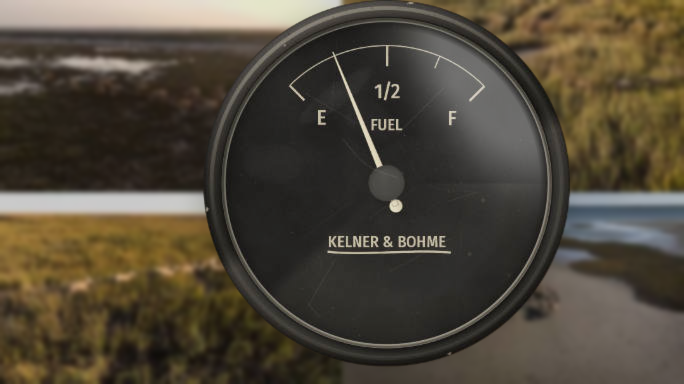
0.25
